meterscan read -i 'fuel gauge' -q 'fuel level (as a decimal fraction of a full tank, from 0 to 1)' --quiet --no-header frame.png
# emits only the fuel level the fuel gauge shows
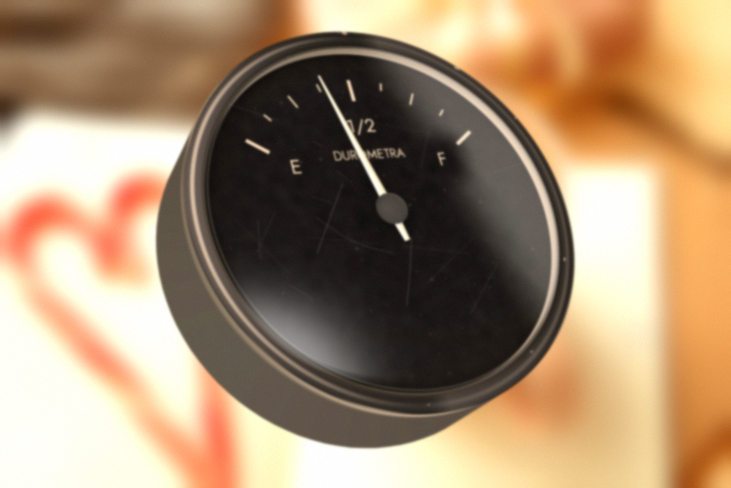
0.375
